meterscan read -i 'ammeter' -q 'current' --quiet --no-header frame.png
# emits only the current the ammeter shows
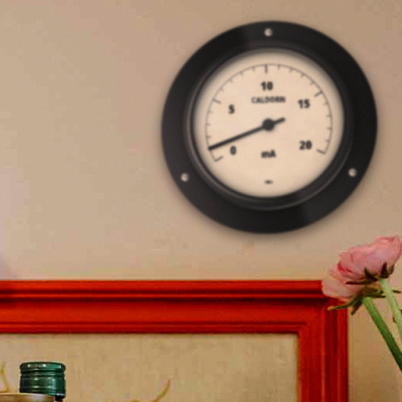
1 mA
